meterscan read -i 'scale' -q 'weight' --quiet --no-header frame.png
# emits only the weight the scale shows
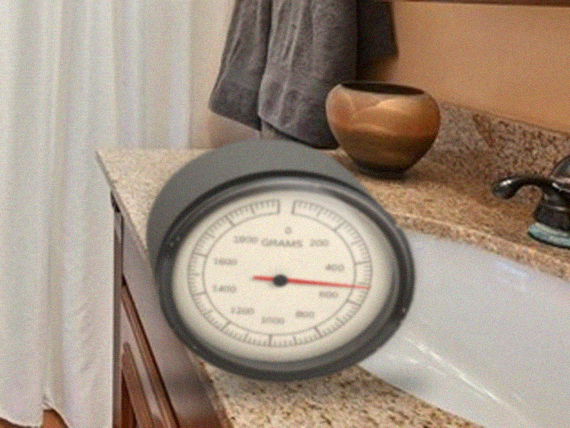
500 g
